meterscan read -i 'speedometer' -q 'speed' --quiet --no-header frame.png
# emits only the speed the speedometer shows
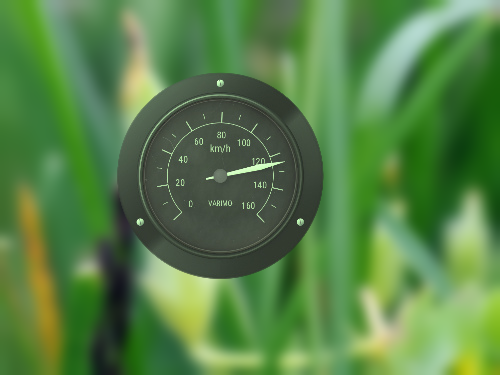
125 km/h
